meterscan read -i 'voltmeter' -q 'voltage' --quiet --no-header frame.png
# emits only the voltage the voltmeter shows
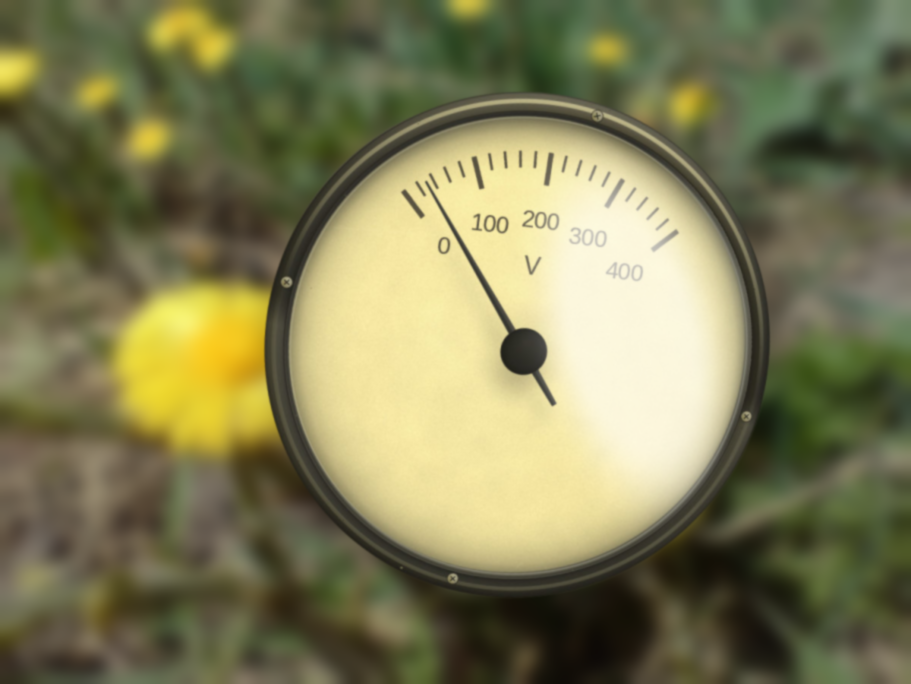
30 V
